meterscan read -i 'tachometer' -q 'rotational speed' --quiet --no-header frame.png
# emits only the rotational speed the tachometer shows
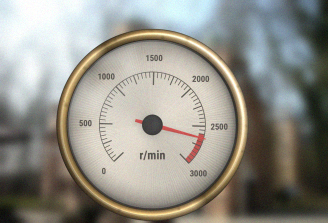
2650 rpm
